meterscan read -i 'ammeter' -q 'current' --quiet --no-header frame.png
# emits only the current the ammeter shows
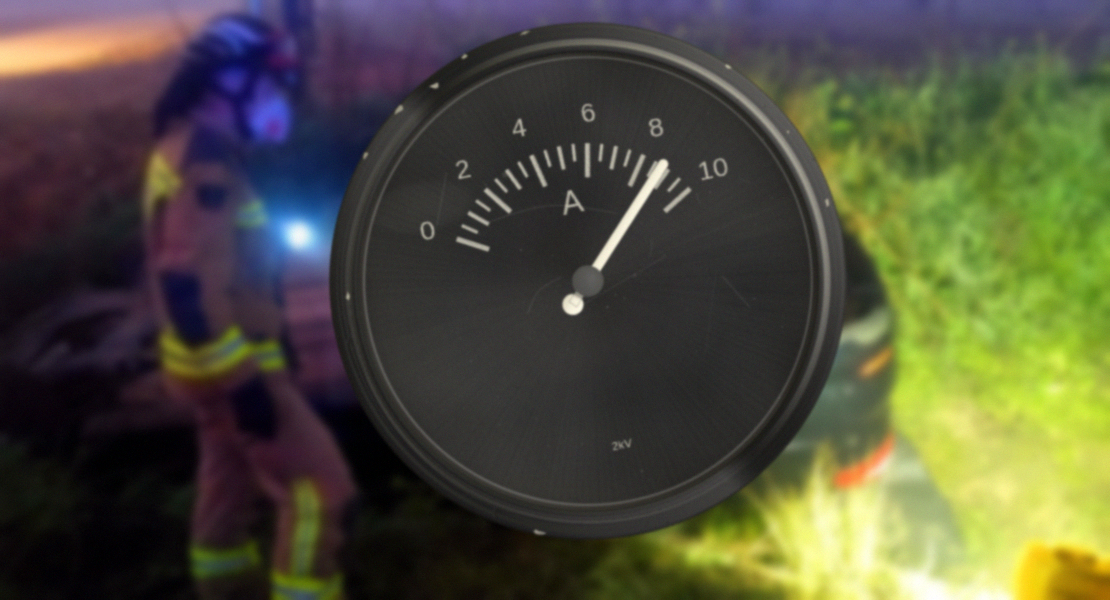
8.75 A
